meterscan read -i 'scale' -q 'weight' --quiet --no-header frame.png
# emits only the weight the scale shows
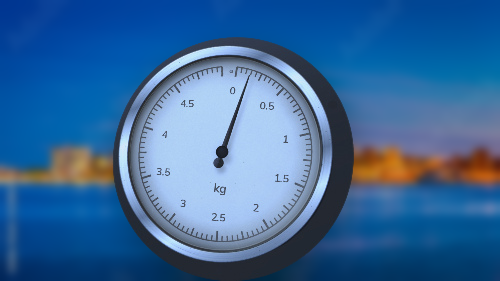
0.15 kg
